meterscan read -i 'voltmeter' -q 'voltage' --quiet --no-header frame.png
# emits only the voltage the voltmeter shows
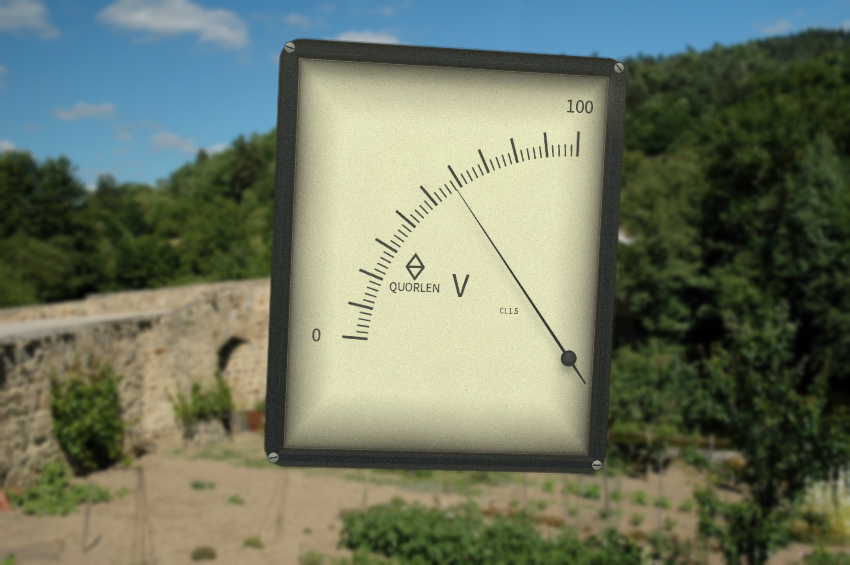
58 V
